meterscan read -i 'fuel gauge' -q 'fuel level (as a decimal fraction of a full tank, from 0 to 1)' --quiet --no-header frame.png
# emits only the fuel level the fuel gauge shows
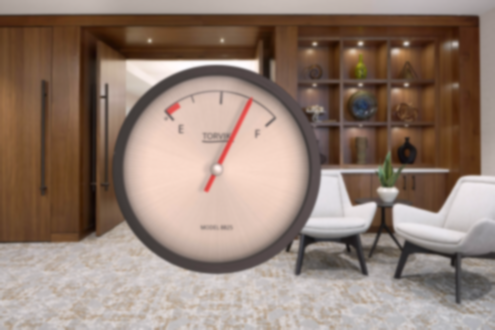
0.75
